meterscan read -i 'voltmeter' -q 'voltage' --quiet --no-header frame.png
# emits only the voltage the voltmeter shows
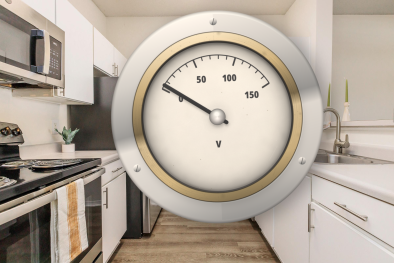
5 V
